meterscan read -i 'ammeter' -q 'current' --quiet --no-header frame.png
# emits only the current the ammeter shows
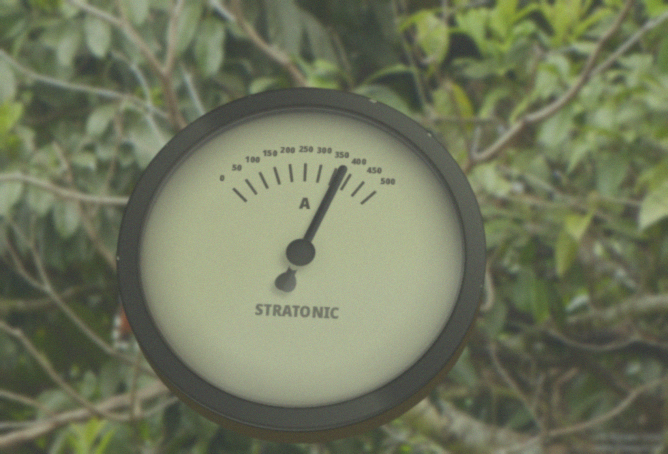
375 A
